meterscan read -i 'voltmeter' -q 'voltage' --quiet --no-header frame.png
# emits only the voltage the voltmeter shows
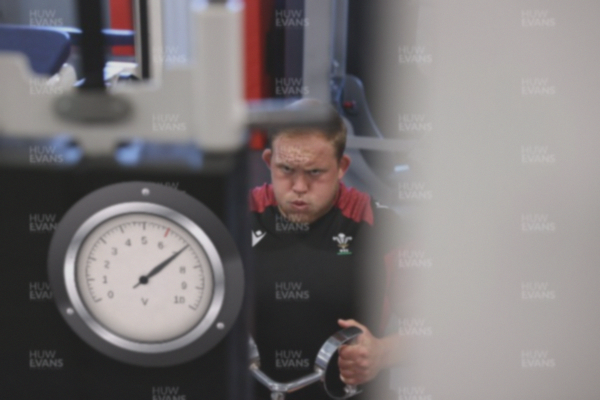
7 V
